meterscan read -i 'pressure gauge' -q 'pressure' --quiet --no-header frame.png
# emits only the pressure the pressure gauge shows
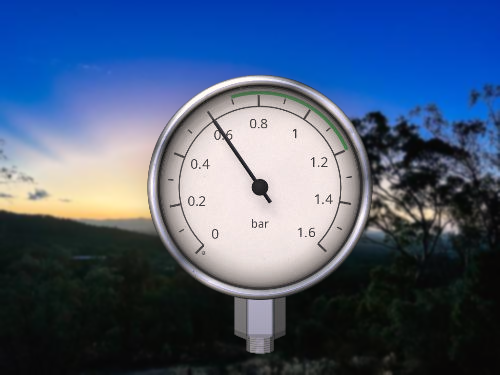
0.6 bar
